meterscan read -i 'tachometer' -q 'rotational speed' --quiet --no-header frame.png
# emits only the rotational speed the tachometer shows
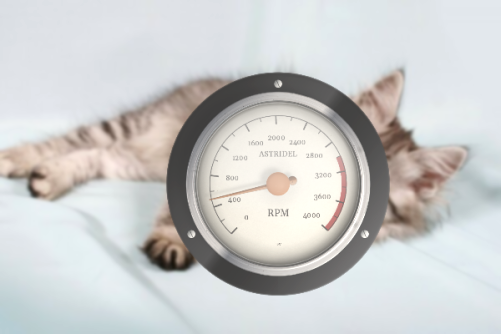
500 rpm
